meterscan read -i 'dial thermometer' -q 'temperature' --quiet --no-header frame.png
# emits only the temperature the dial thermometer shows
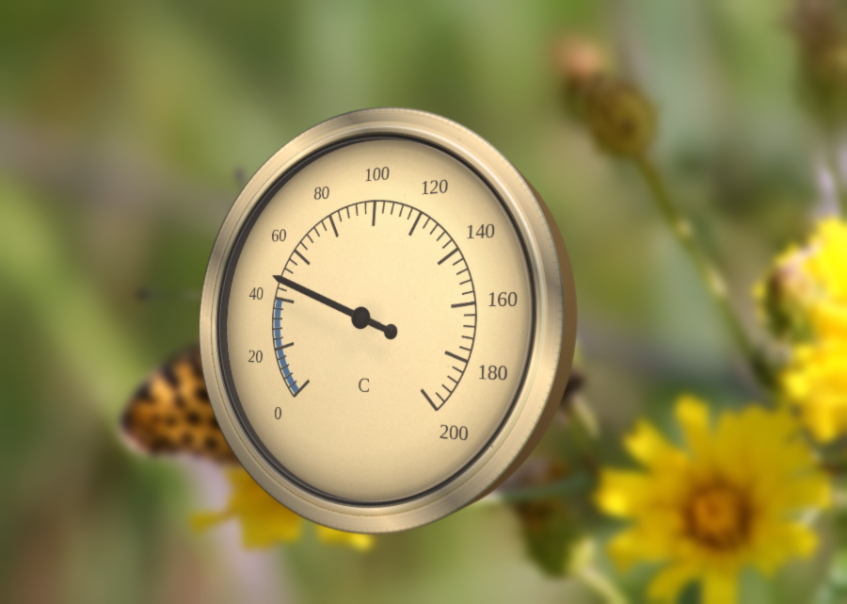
48 °C
